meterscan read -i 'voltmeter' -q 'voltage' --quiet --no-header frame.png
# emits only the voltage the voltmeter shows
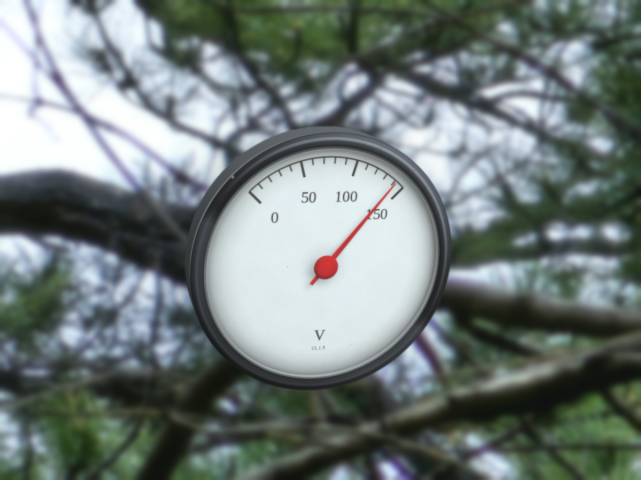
140 V
